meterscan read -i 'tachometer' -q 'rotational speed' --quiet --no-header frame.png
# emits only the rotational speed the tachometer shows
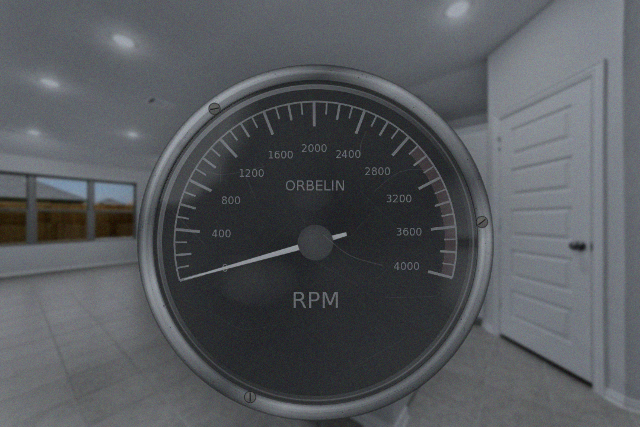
0 rpm
